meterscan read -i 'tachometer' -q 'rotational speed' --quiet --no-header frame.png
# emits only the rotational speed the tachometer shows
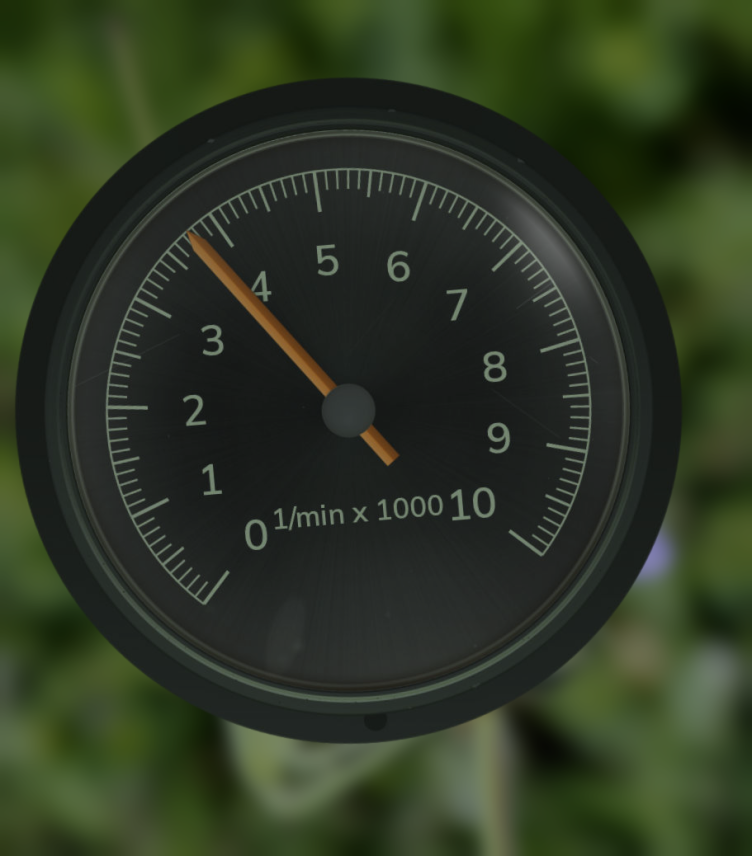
3750 rpm
